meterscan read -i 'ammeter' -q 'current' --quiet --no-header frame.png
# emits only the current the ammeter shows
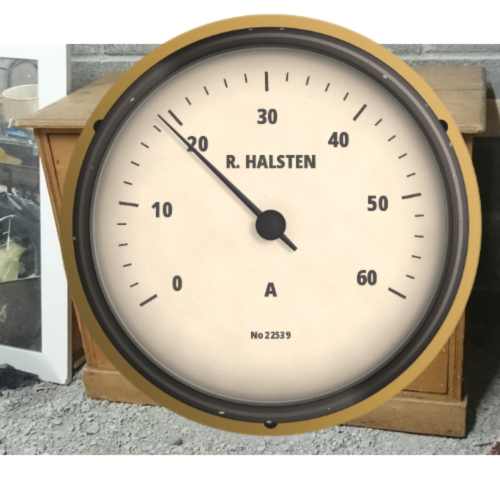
19 A
